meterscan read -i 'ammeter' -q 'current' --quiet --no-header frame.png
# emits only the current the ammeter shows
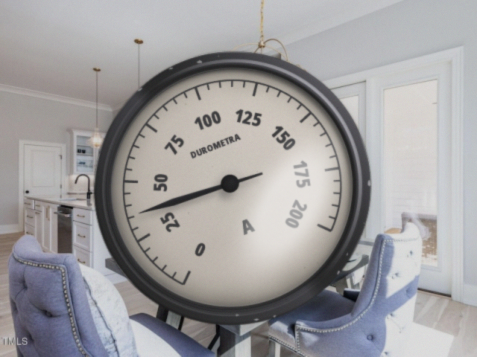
35 A
